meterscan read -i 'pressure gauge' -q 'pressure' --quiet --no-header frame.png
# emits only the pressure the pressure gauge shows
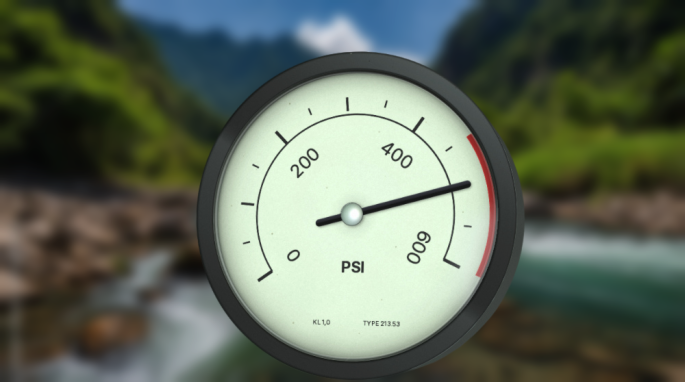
500 psi
